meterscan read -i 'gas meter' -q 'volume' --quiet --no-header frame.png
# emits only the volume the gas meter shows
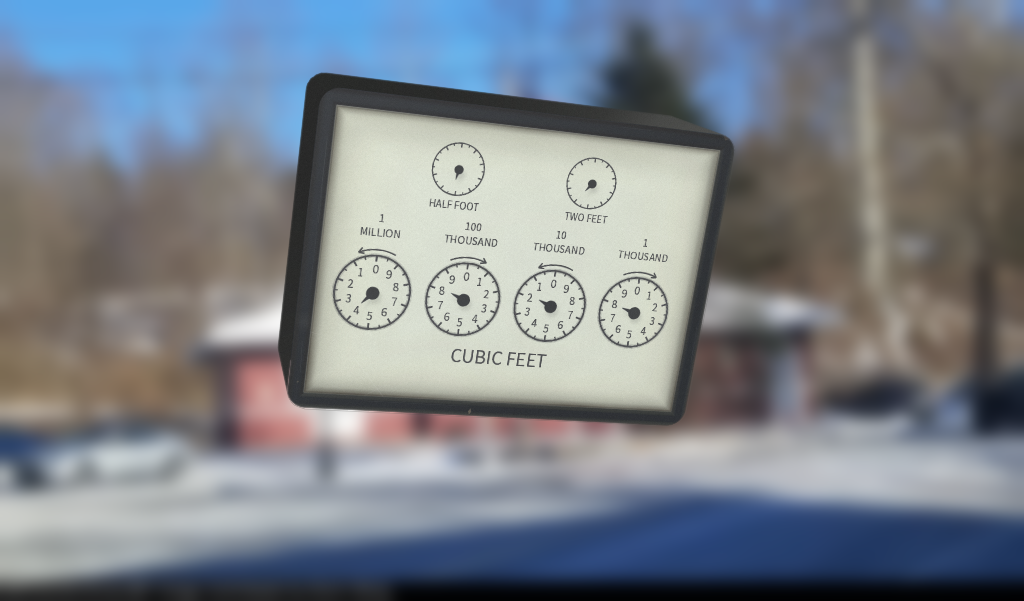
381800 ft³
